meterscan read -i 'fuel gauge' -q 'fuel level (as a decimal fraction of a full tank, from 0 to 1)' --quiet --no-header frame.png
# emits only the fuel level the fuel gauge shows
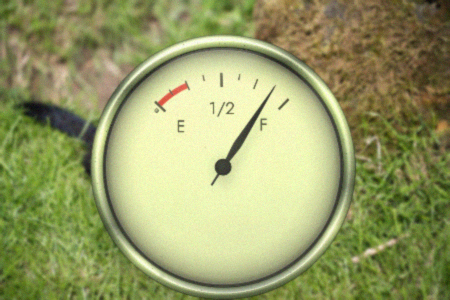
0.875
